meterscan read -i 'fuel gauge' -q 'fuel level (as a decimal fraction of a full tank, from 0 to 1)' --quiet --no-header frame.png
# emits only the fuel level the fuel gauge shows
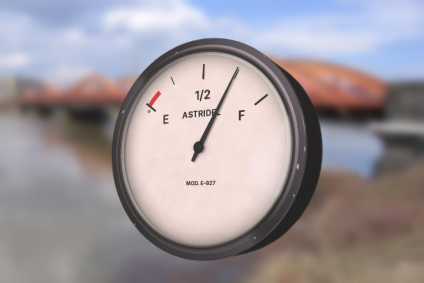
0.75
